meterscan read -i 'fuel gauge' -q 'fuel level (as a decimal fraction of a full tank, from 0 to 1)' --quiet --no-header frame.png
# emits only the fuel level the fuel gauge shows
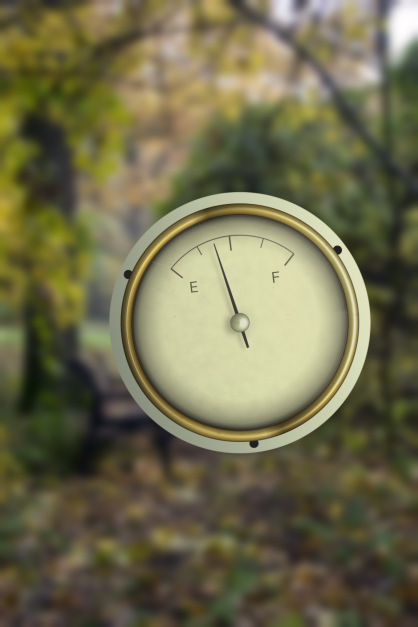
0.375
